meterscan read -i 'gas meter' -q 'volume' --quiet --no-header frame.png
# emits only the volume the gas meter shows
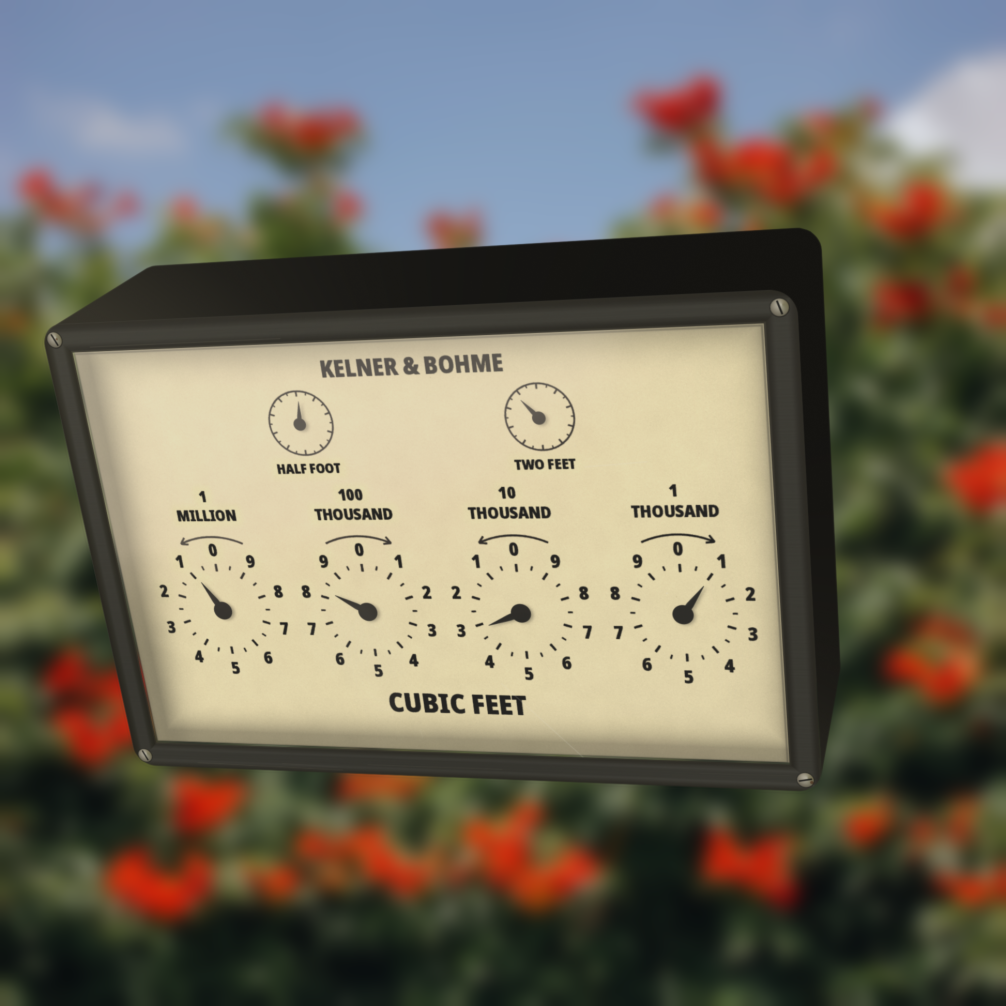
83100 ft³
